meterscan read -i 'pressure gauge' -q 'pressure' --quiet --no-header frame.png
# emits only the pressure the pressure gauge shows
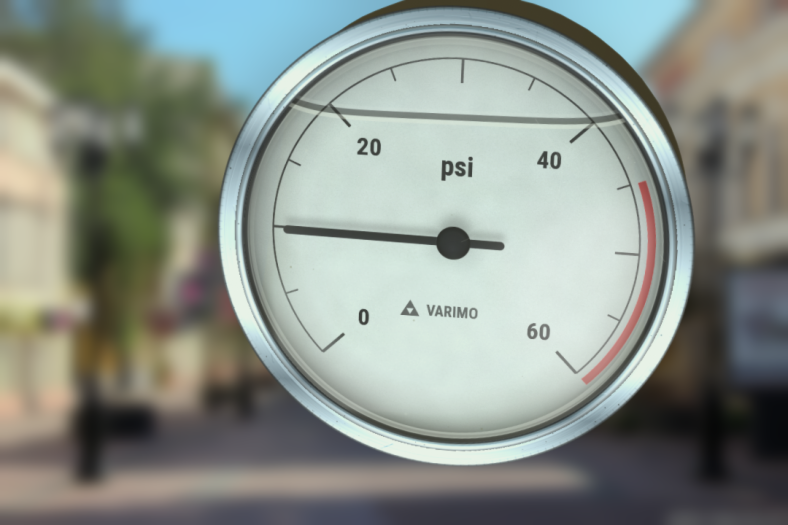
10 psi
